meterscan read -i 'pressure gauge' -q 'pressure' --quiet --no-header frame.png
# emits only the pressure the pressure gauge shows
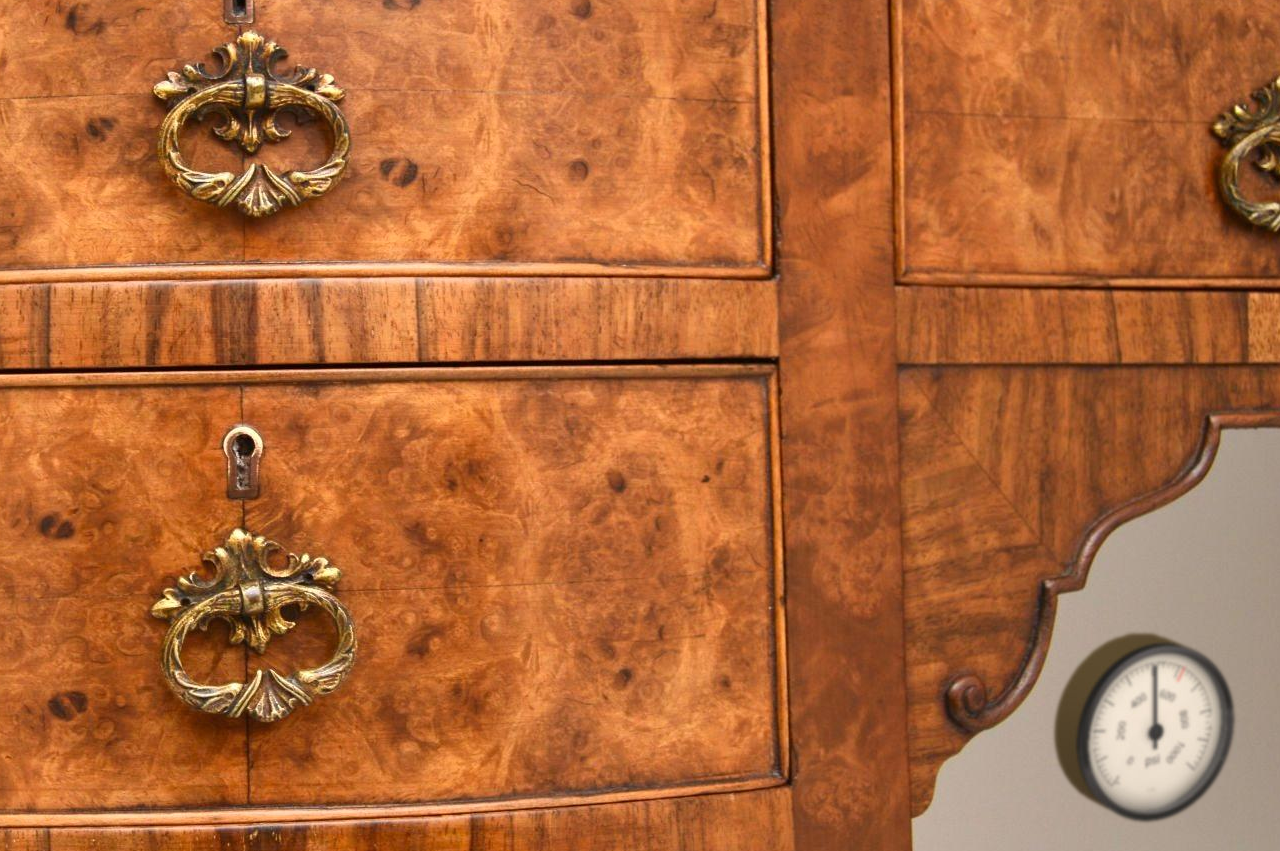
500 psi
